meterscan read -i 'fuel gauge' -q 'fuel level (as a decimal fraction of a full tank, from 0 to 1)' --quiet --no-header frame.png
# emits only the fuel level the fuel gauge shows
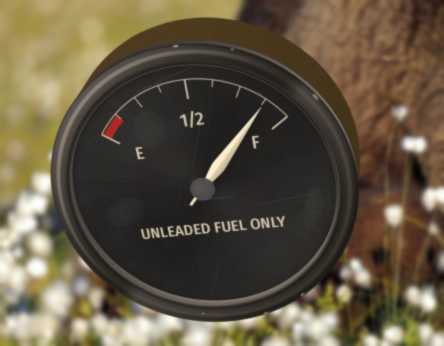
0.875
